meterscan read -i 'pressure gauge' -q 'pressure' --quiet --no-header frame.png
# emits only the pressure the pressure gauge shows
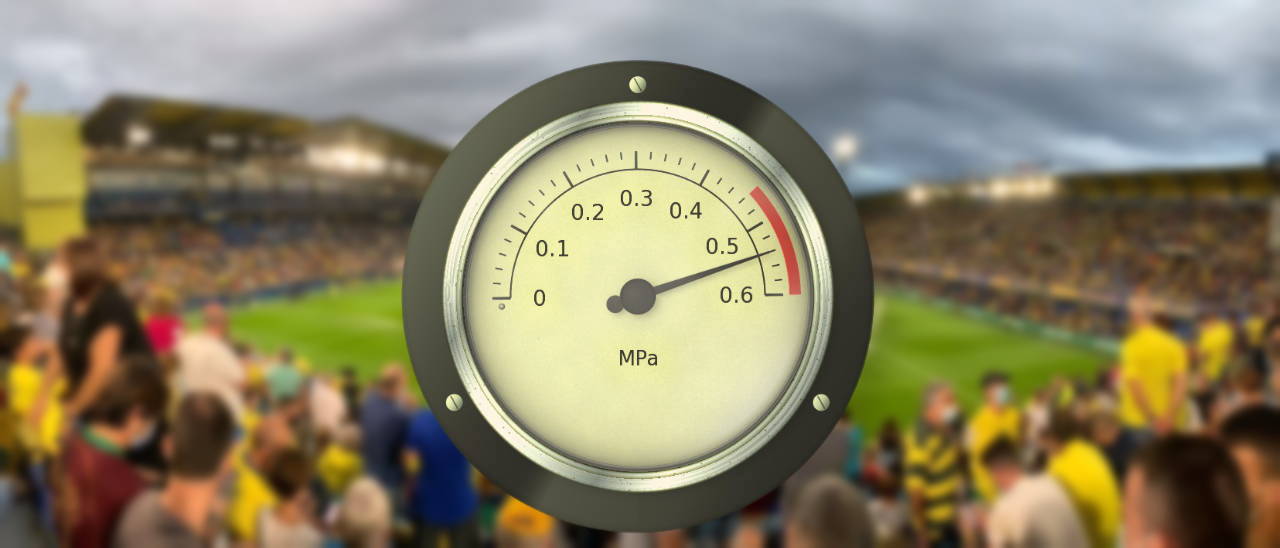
0.54 MPa
